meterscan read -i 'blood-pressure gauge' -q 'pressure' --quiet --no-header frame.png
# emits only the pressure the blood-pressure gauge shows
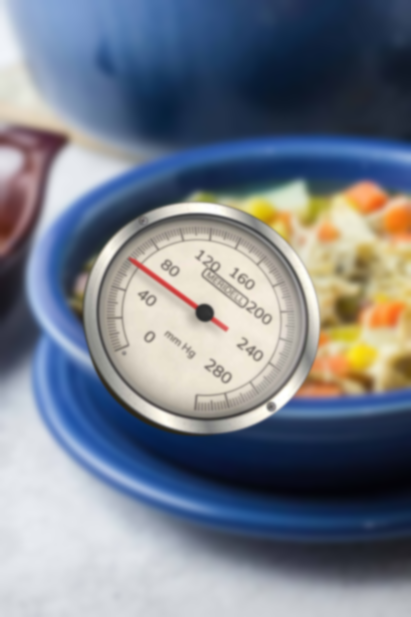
60 mmHg
